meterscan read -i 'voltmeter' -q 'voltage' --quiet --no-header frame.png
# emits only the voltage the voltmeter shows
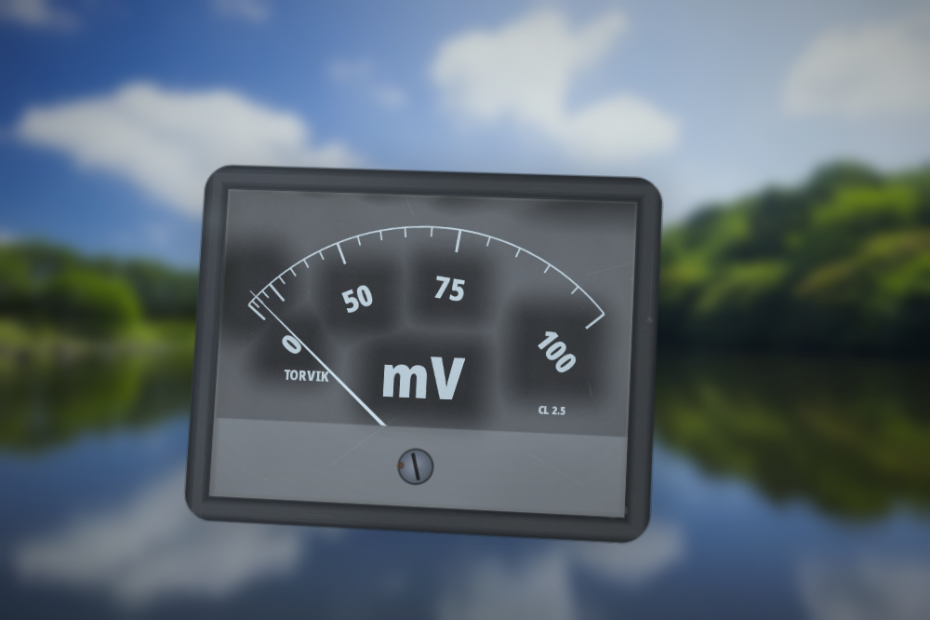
15 mV
